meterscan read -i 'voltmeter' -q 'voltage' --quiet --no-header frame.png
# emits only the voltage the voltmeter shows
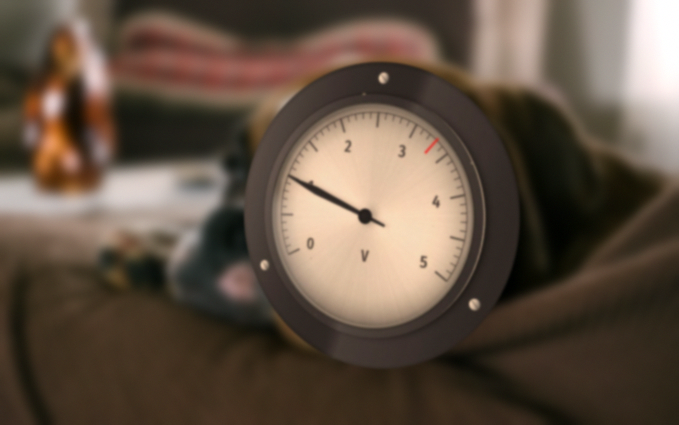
1 V
